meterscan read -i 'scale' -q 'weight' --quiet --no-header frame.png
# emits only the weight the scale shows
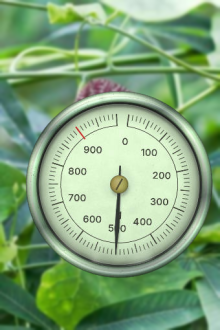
500 g
